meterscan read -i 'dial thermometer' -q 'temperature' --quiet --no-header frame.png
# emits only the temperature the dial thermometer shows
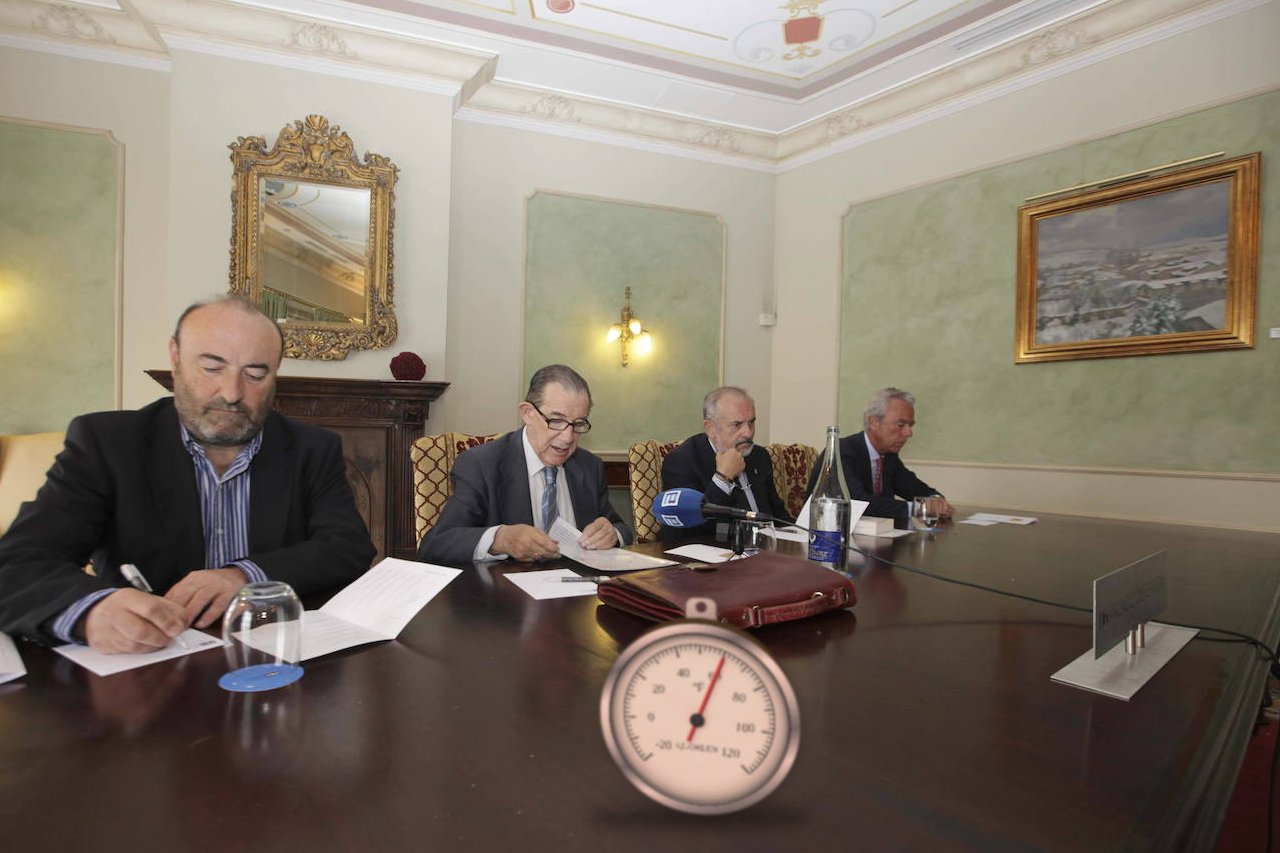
60 °F
